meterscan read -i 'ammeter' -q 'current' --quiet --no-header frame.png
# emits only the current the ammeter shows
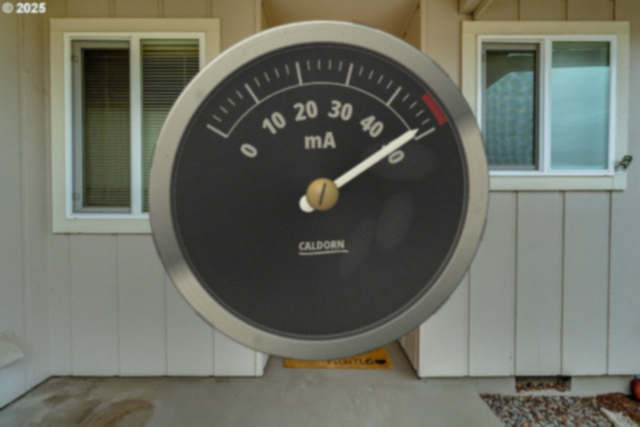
48 mA
